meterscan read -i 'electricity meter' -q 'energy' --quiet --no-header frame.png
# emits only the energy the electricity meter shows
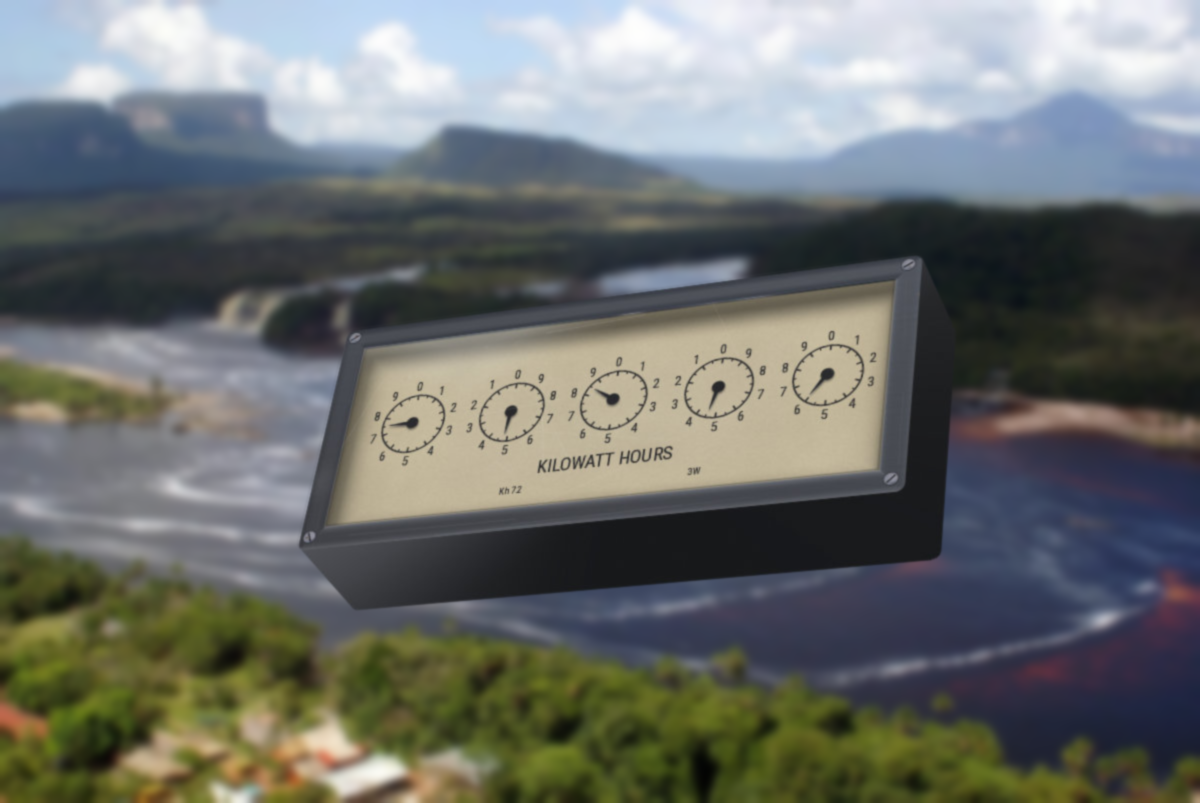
74846 kWh
